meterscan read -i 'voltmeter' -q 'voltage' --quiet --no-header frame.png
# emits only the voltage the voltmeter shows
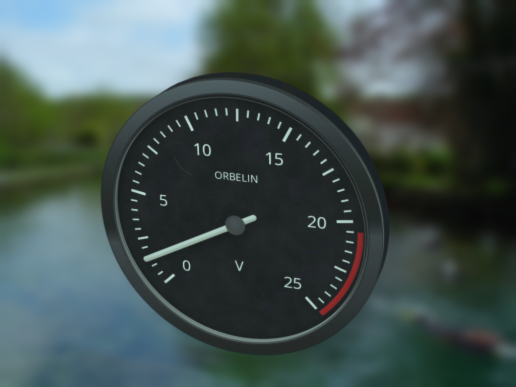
1.5 V
